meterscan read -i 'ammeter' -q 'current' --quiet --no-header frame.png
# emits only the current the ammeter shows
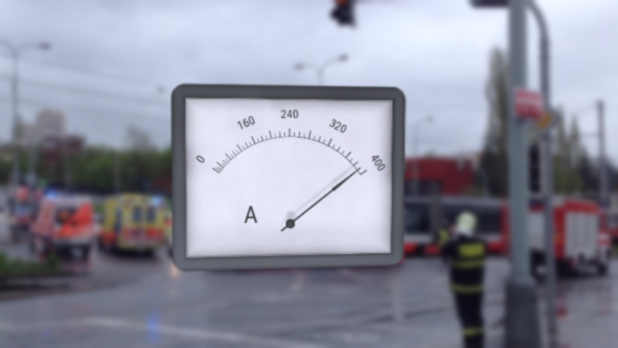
390 A
